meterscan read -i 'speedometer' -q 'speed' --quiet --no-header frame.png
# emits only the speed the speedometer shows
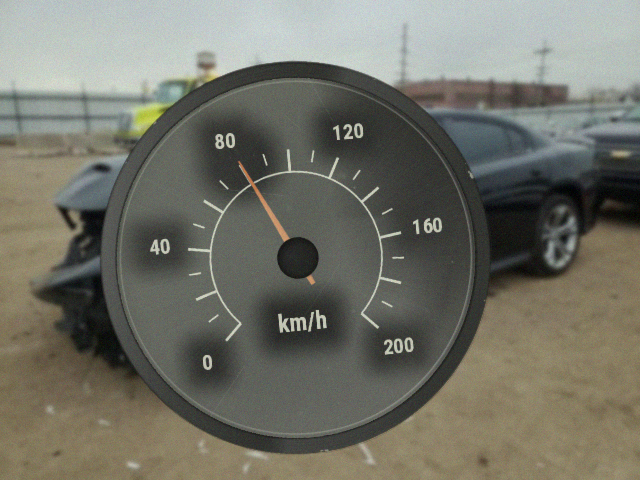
80 km/h
